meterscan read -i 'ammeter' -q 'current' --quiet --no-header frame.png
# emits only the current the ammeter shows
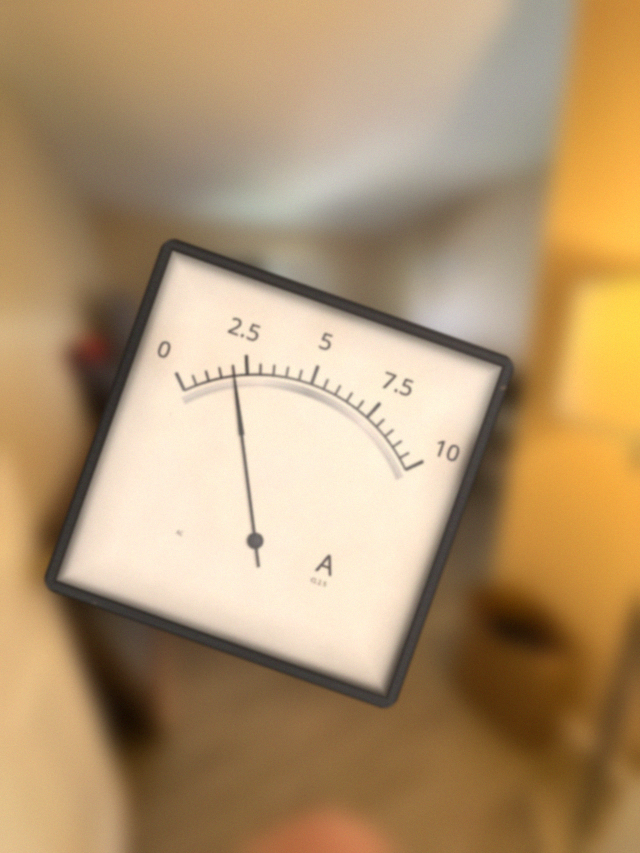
2 A
